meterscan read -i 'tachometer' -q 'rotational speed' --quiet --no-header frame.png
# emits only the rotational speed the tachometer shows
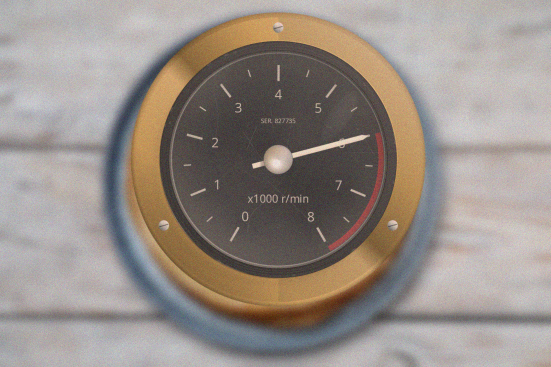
6000 rpm
